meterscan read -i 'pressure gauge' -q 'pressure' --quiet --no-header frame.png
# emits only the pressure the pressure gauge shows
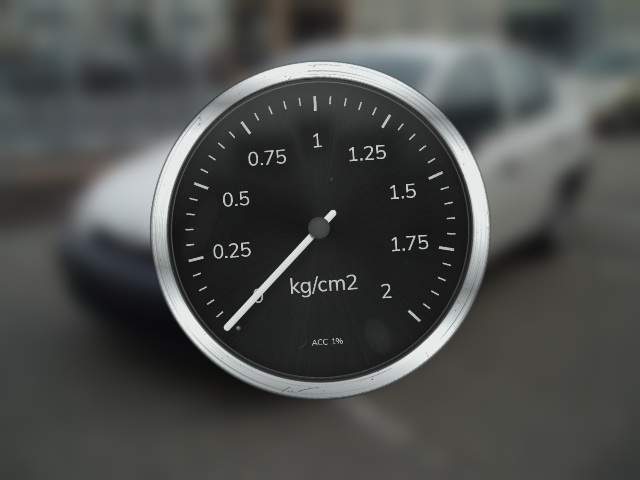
0 kg/cm²
